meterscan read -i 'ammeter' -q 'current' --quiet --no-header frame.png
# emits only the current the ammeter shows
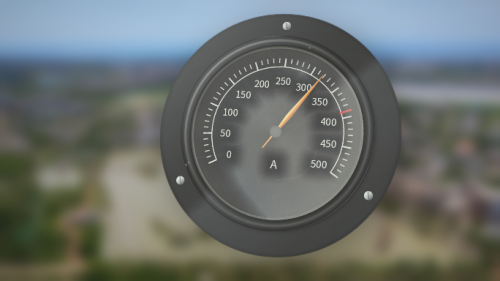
320 A
